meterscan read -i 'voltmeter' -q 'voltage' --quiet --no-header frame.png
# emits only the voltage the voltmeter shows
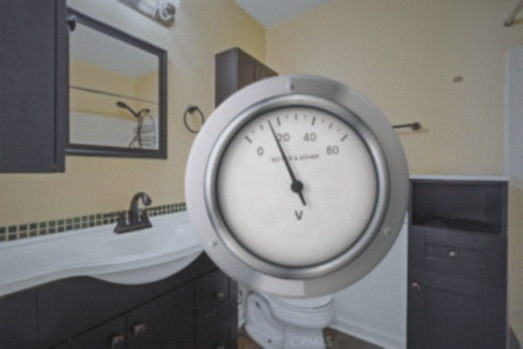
15 V
